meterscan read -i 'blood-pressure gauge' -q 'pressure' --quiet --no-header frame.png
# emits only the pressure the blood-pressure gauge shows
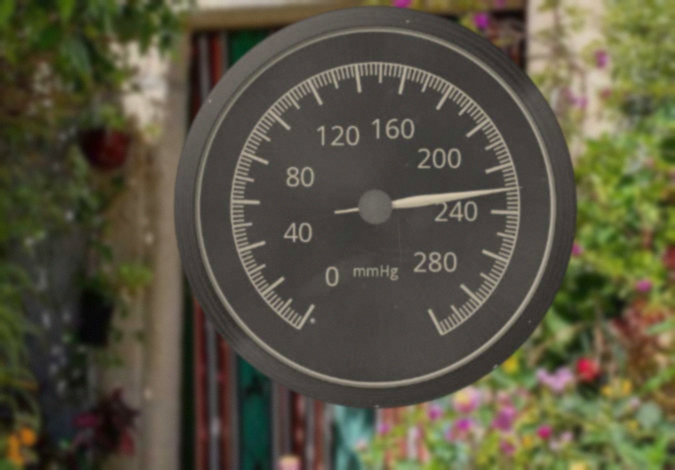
230 mmHg
